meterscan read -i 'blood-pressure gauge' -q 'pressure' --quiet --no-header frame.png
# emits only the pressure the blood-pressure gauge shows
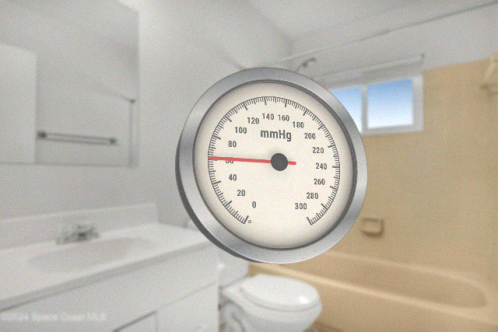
60 mmHg
